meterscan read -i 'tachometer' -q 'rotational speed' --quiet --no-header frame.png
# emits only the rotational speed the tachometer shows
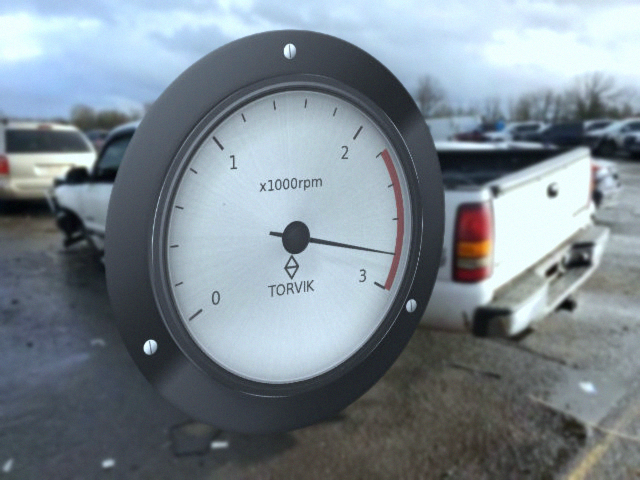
2800 rpm
